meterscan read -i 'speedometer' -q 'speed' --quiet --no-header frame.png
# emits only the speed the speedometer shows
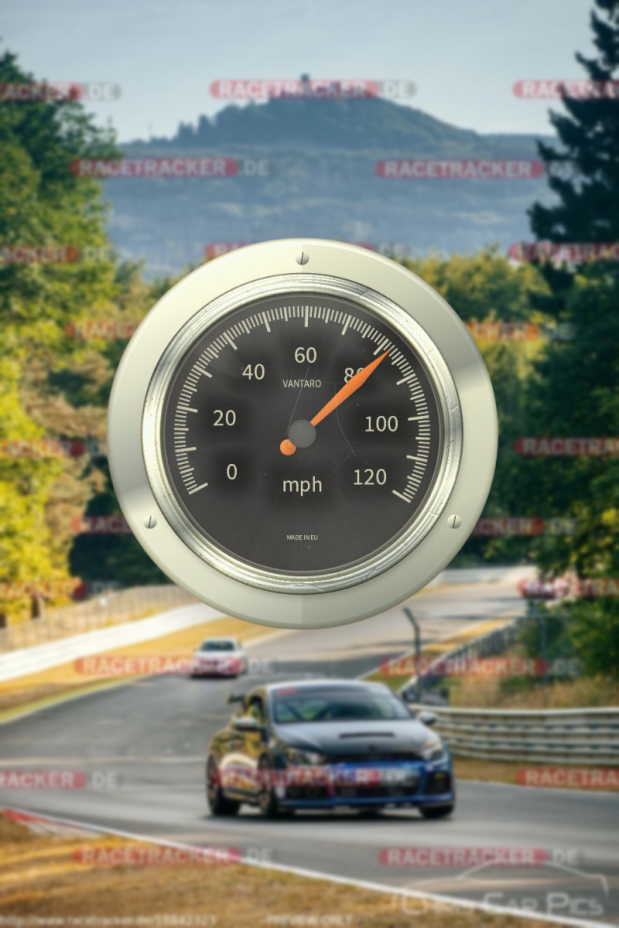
82 mph
